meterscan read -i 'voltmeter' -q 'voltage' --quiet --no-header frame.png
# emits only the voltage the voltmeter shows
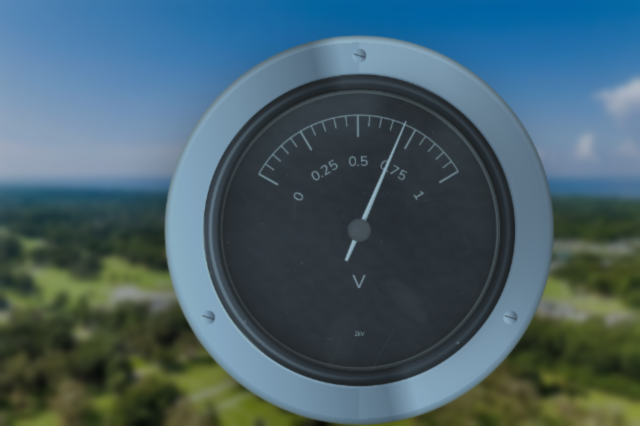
0.7 V
